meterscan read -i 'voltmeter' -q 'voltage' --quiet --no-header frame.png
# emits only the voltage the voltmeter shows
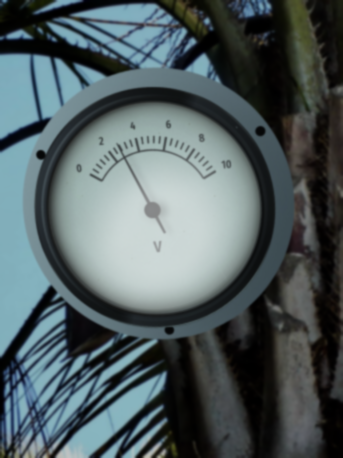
2.8 V
